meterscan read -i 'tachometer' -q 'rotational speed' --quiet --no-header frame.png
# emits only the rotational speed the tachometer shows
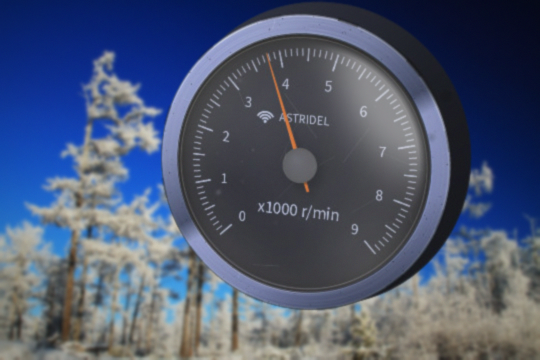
3800 rpm
